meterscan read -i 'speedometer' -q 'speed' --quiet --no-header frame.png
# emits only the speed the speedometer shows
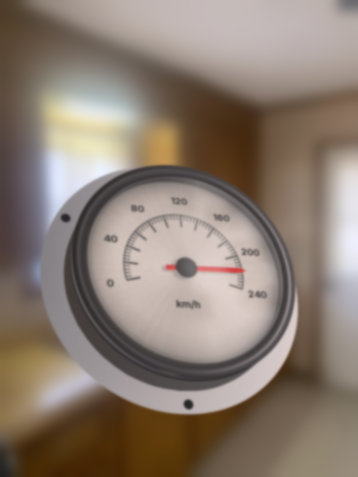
220 km/h
